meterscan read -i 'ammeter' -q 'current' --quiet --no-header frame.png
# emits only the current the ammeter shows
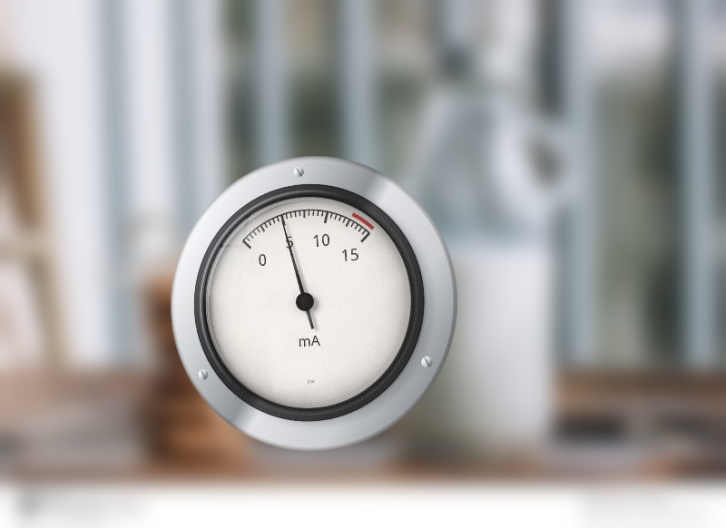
5 mA
